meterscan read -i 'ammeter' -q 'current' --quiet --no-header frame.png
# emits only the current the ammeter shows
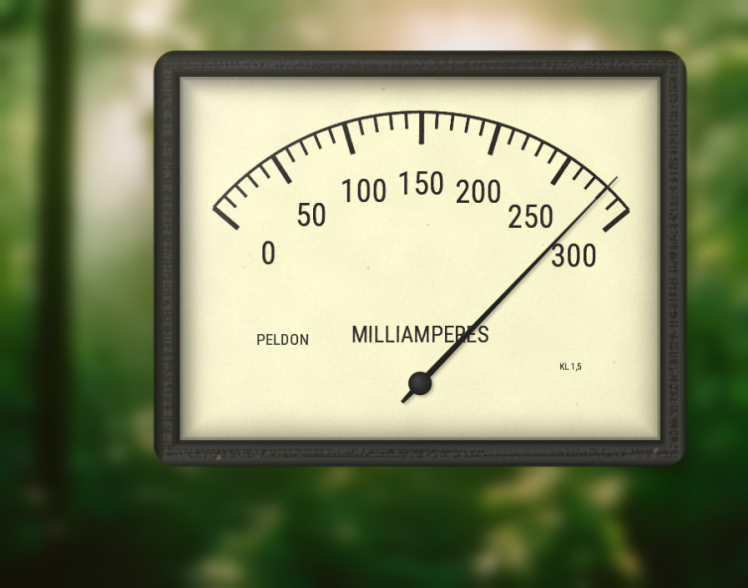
280 mA
